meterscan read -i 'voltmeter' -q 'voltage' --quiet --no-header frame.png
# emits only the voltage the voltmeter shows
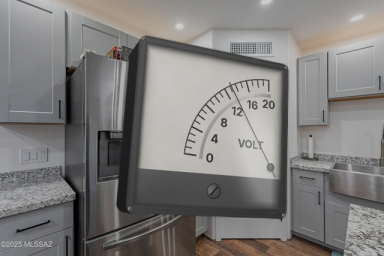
13 V
